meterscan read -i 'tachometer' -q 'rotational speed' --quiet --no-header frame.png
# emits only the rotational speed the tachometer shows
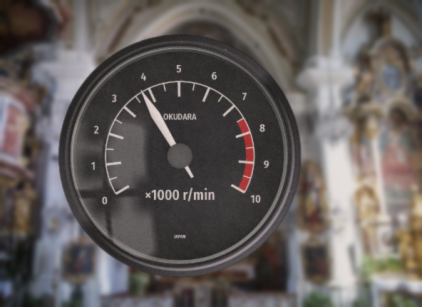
3750 rpm
